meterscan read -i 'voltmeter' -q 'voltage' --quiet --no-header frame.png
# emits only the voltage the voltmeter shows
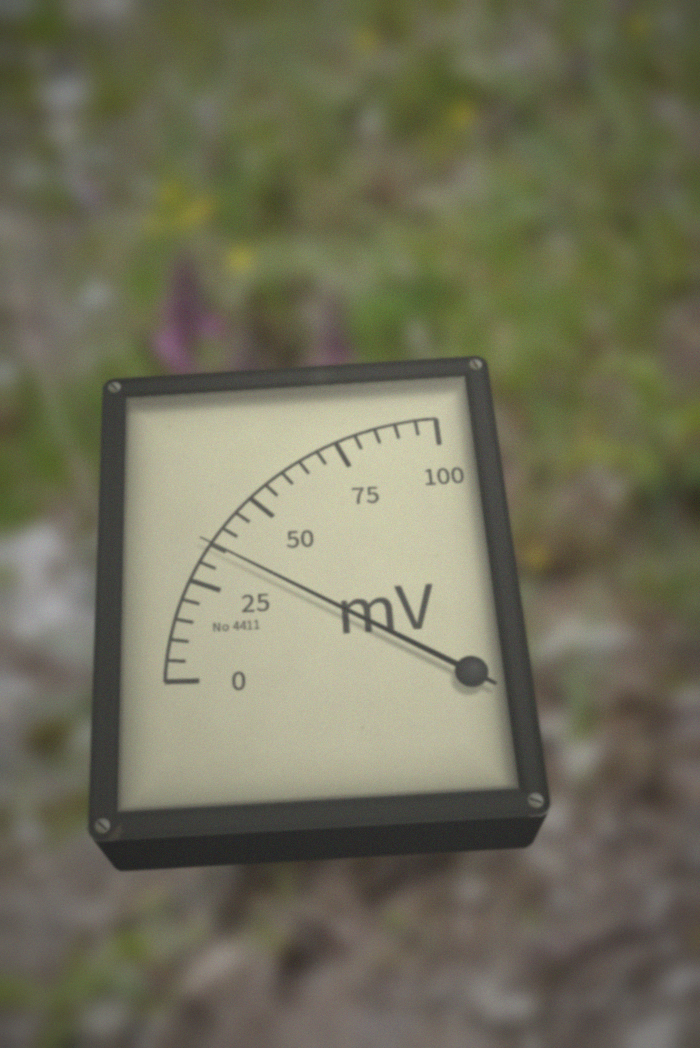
35 mV
